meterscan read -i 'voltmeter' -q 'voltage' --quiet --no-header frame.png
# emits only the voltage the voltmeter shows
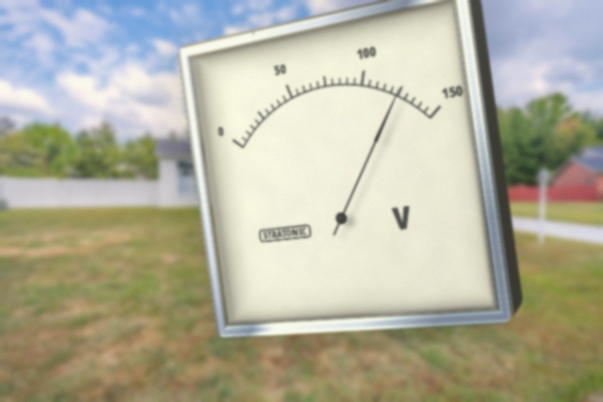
125 V
